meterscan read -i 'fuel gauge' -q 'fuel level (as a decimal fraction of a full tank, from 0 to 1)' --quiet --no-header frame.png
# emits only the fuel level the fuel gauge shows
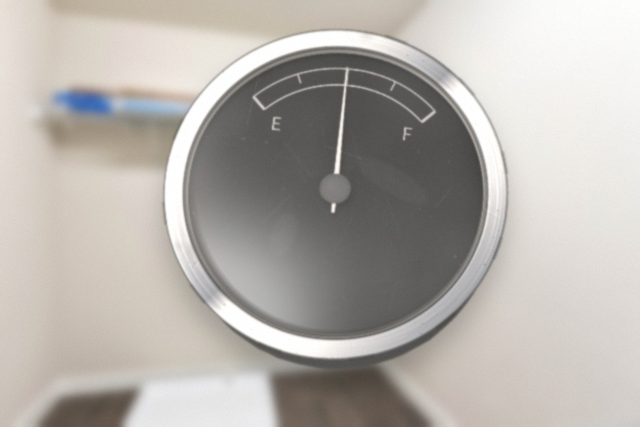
0.5
